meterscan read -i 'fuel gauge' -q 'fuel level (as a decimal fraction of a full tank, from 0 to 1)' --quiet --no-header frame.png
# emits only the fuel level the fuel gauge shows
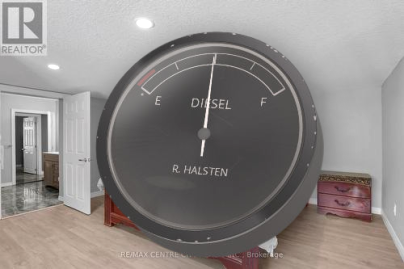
0.5
